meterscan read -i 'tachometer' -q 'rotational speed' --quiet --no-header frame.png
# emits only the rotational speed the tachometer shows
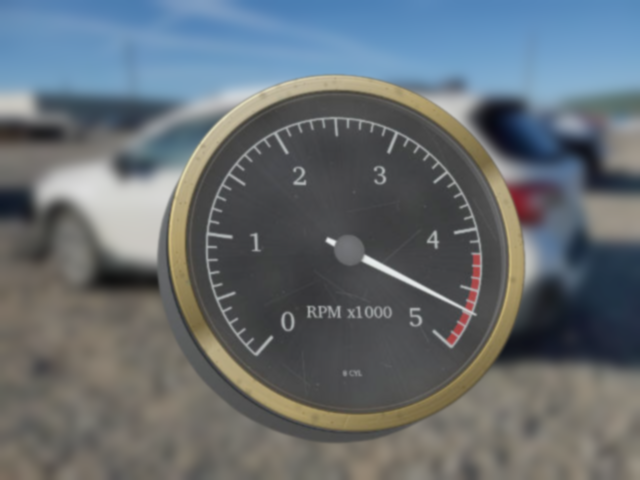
4700 rpm
